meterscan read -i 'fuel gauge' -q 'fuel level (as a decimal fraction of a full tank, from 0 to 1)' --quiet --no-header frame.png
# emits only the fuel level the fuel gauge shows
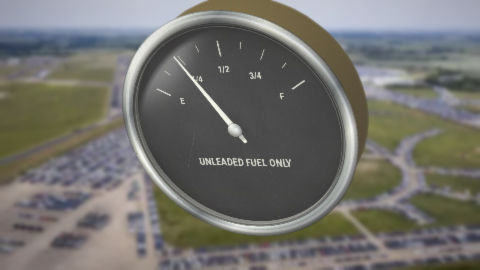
0.25
